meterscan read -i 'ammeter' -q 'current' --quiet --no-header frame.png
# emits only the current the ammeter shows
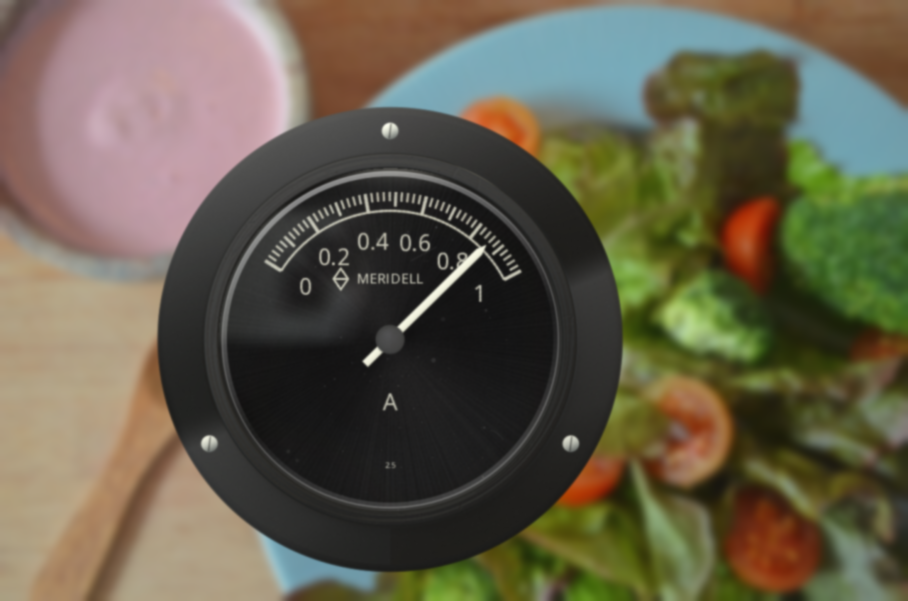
0.86 A
